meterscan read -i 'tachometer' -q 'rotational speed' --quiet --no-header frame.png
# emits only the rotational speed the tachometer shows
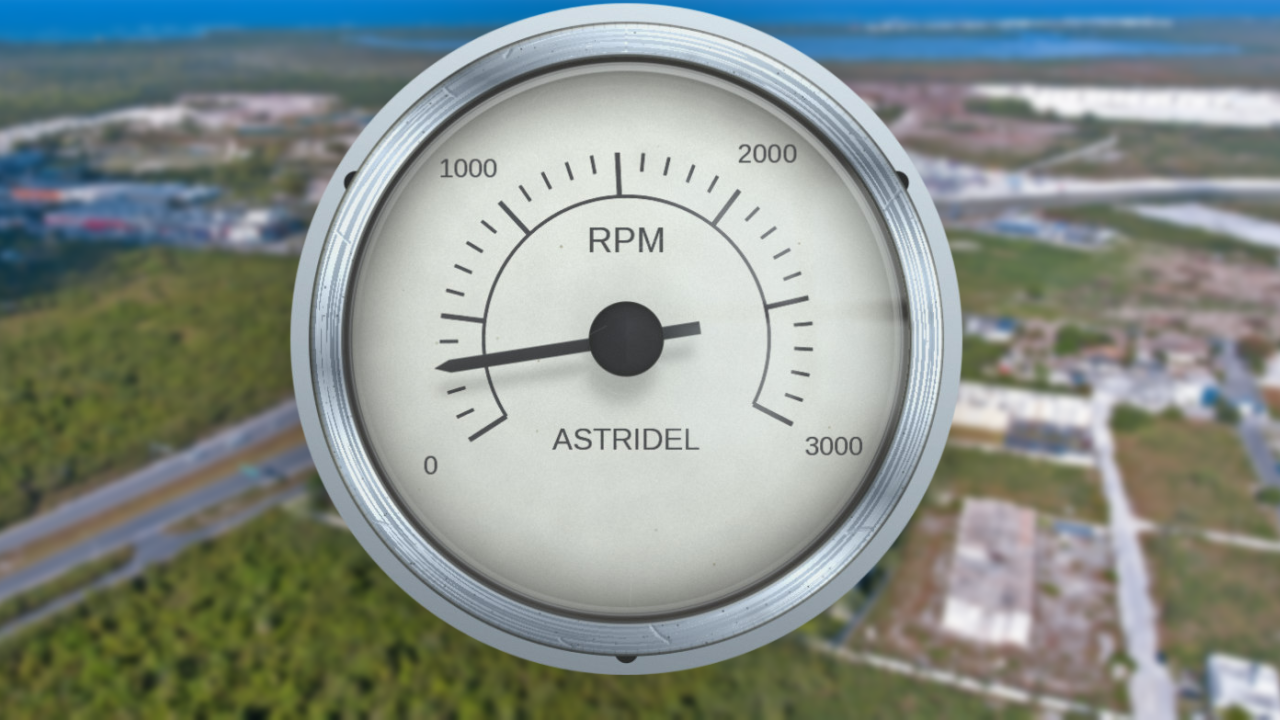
300 rpm
